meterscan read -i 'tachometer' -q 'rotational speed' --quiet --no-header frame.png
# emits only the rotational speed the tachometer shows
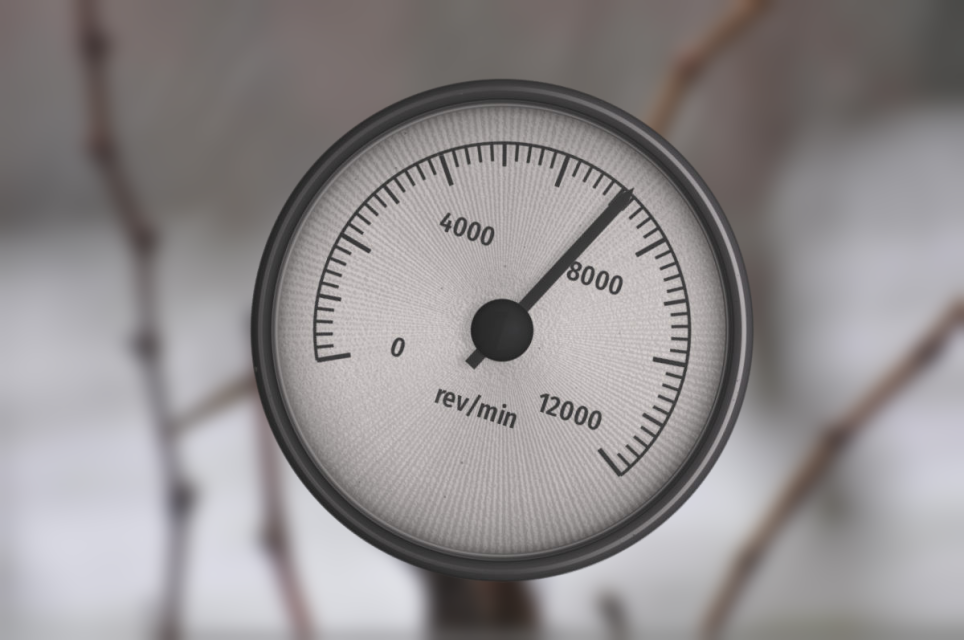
7100 rpm
